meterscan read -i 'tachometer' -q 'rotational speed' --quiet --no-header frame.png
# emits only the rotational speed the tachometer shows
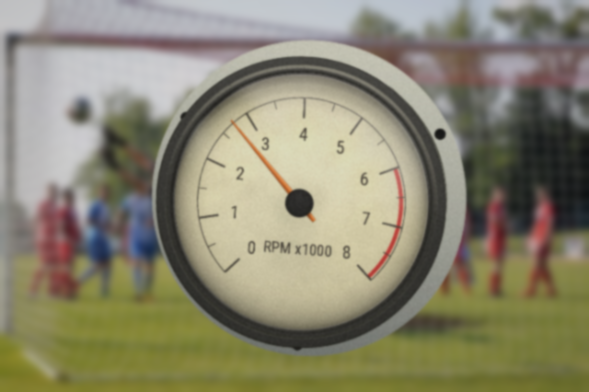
2750 rpm
